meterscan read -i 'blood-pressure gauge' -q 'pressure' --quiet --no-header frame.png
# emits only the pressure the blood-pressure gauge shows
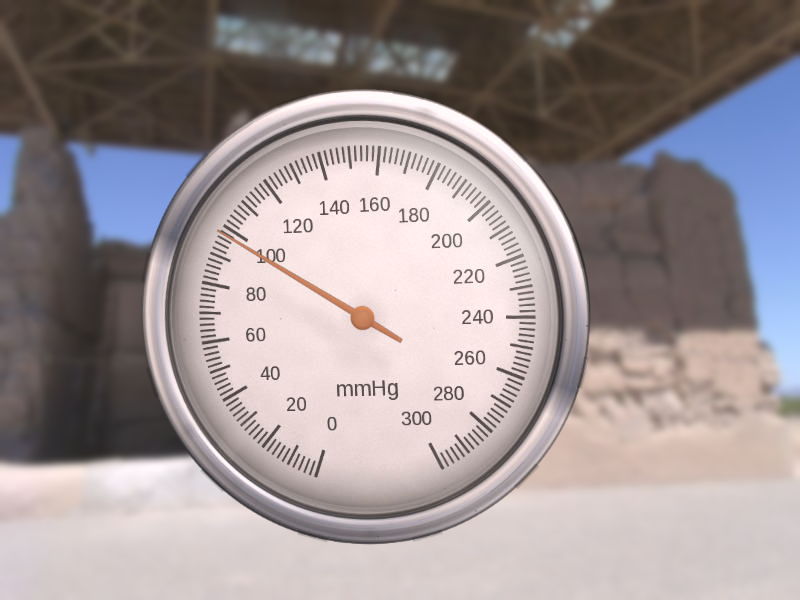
98 mmHg
